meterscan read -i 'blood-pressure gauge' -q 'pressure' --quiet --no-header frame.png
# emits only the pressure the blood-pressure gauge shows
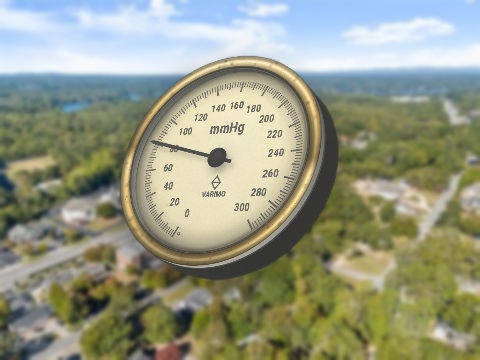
80 mmHg
